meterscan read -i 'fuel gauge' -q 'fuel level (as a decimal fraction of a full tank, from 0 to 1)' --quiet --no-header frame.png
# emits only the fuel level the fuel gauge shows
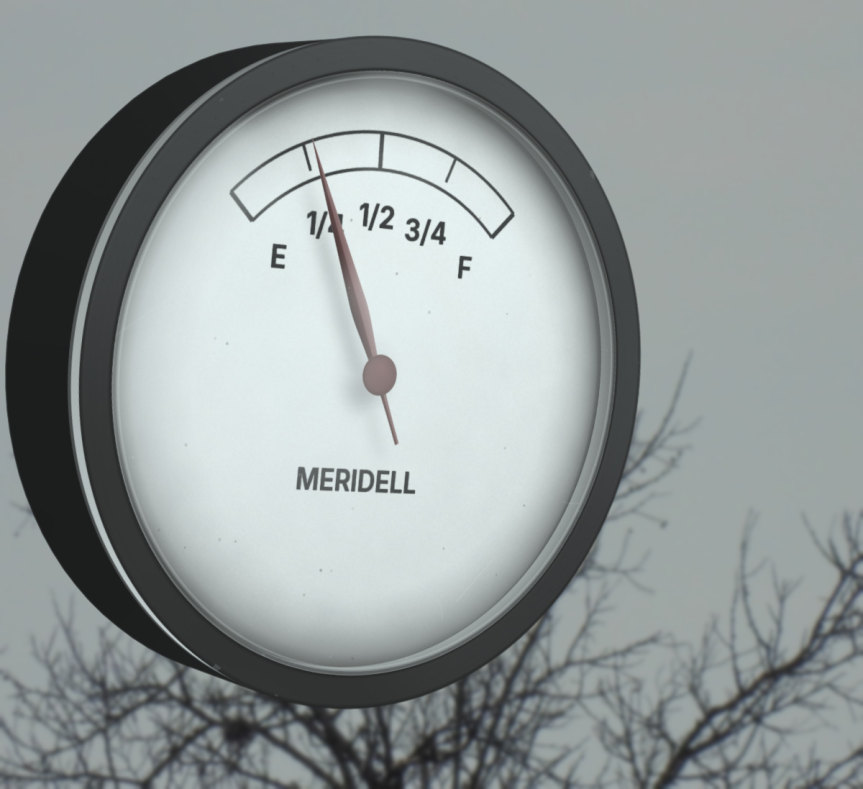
0.25
